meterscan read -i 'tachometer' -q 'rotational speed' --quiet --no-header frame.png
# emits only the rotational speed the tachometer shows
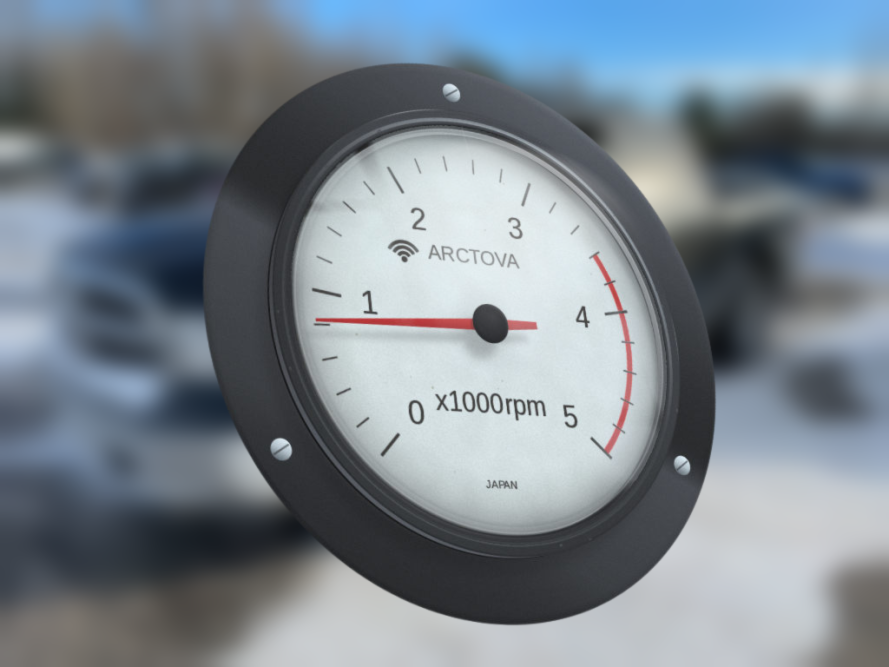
800 rpm
